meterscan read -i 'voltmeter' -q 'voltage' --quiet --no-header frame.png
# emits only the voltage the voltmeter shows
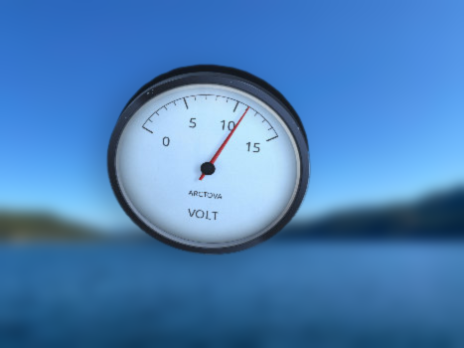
11 V
